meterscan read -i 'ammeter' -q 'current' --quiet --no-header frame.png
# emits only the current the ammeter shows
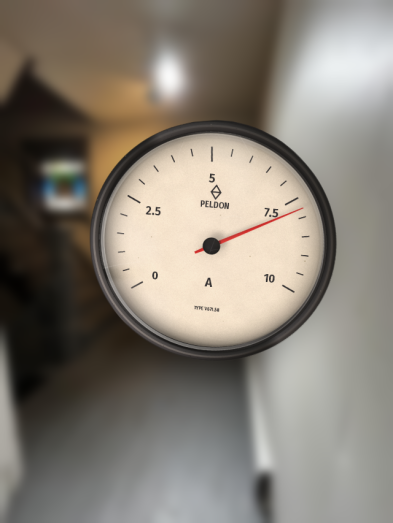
7.75 A
